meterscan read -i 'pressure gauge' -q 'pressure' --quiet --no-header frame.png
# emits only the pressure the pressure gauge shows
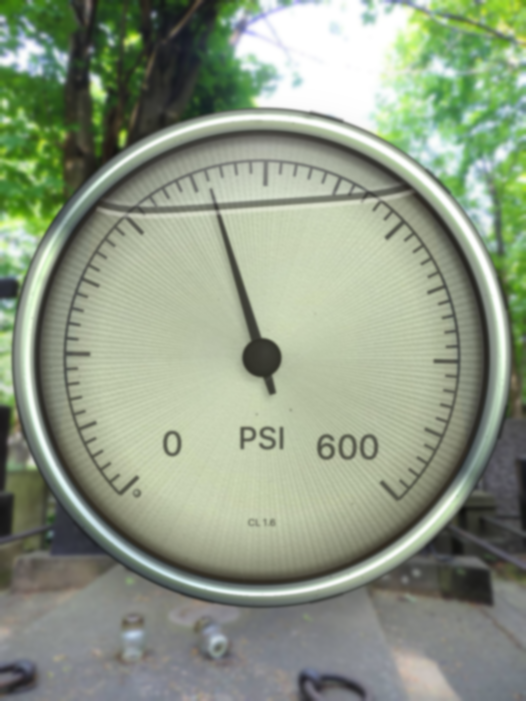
260 psi
